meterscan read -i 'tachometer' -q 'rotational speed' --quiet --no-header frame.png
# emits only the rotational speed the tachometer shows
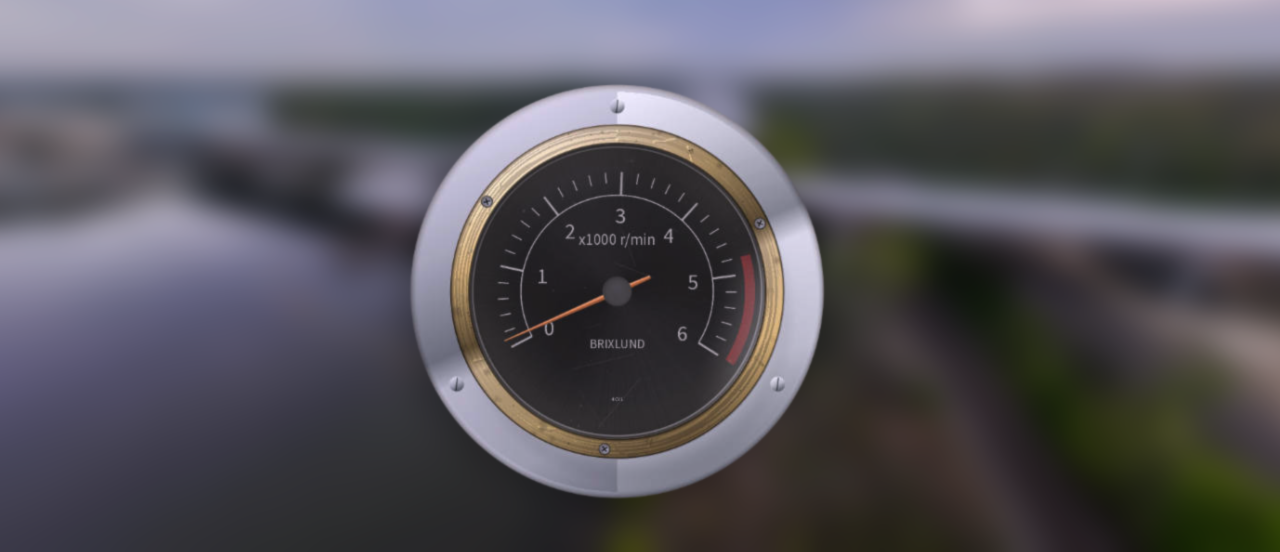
100 rpm
